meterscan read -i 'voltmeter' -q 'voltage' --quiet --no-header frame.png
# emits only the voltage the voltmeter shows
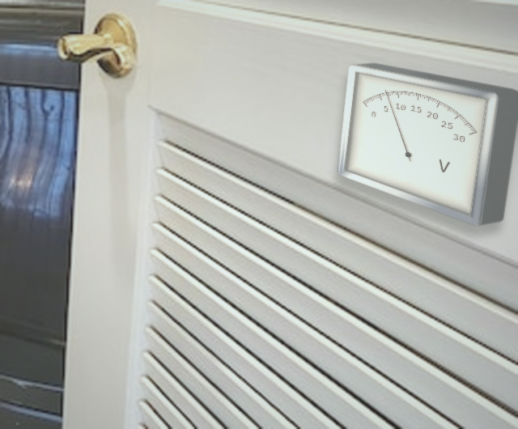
7.5 V
